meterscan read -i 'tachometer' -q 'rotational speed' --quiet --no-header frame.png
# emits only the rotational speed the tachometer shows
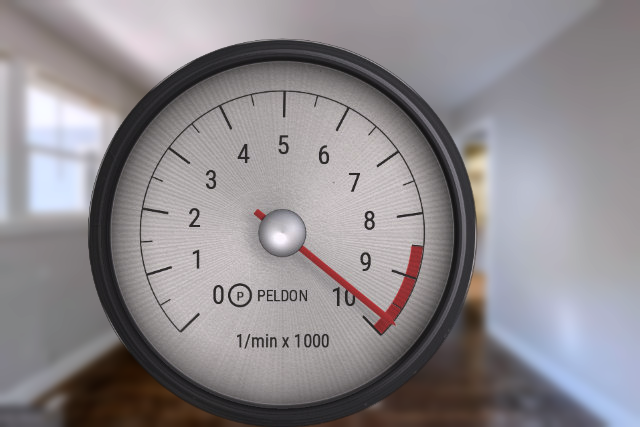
9750 rpm
